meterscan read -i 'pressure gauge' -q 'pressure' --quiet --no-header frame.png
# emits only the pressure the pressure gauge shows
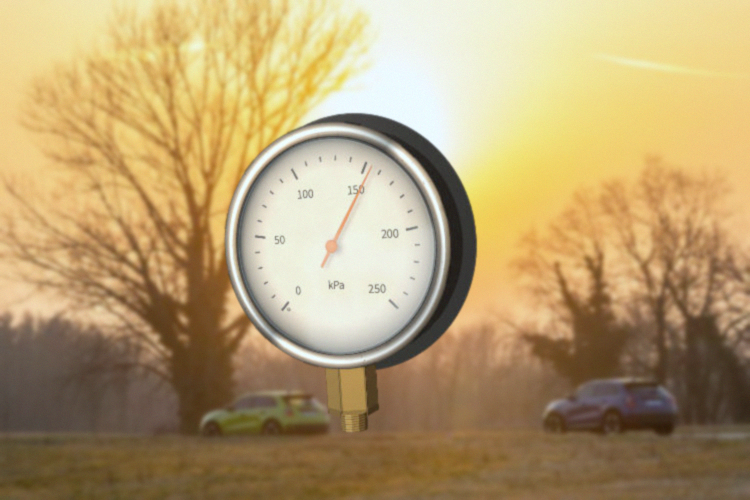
155 kPa
